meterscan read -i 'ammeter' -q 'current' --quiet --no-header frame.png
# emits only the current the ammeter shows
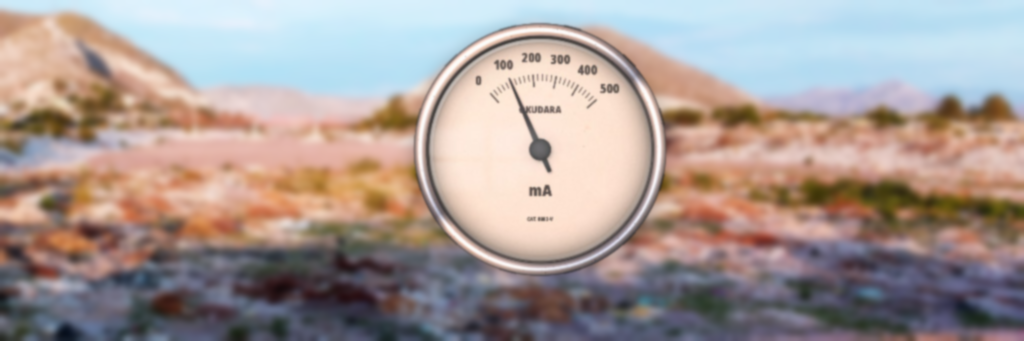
100 mA
